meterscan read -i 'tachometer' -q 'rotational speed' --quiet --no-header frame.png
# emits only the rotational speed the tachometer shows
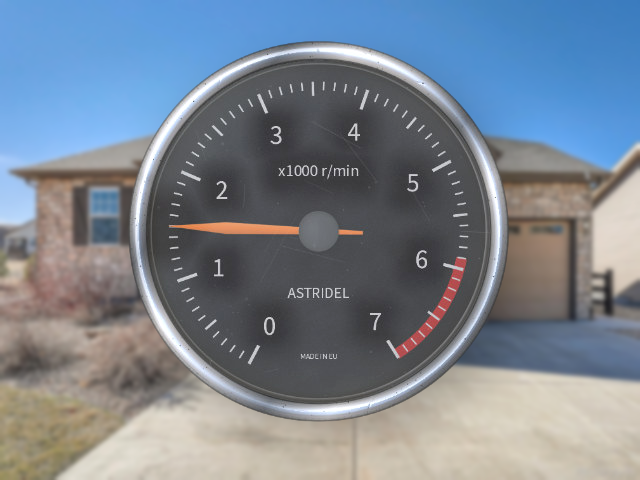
1500 rpm
